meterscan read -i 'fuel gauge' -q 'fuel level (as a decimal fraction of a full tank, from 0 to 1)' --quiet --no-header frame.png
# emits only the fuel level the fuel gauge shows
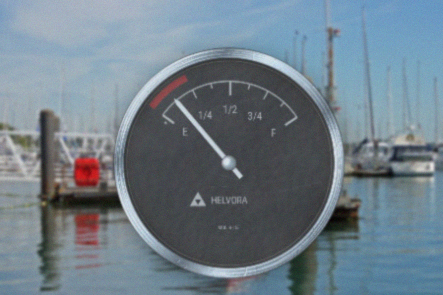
0.125
